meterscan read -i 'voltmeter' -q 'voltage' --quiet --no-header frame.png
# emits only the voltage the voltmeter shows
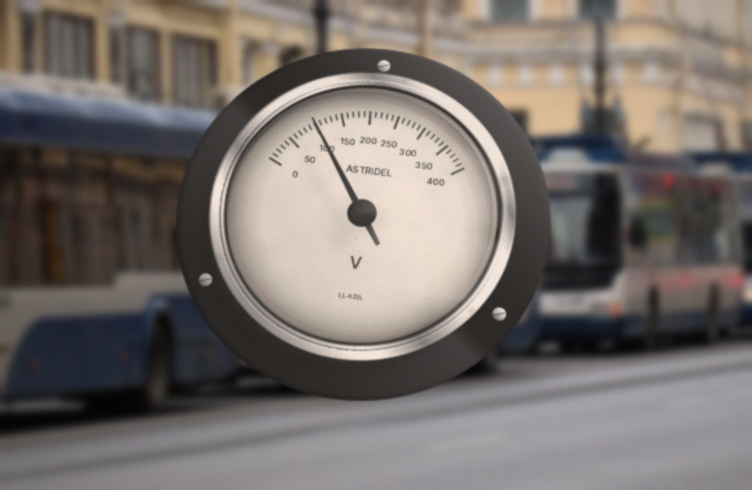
100 V
